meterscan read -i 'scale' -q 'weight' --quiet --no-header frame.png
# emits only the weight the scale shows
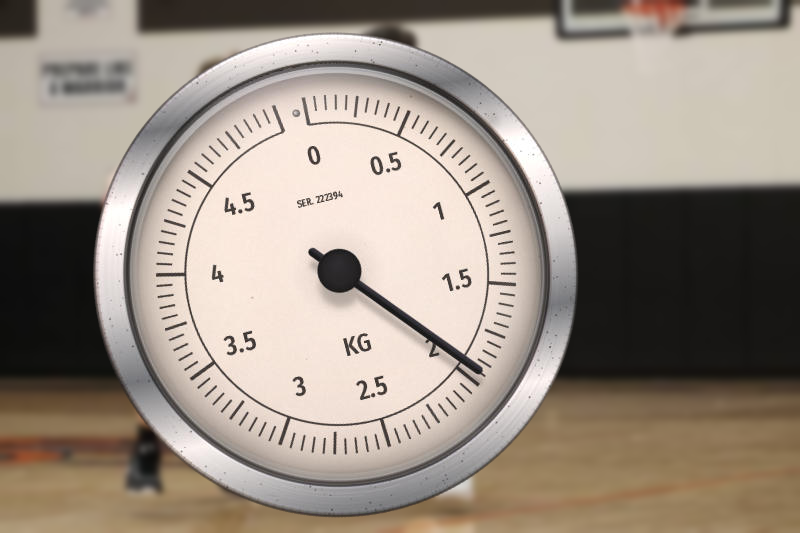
1.95 kg
